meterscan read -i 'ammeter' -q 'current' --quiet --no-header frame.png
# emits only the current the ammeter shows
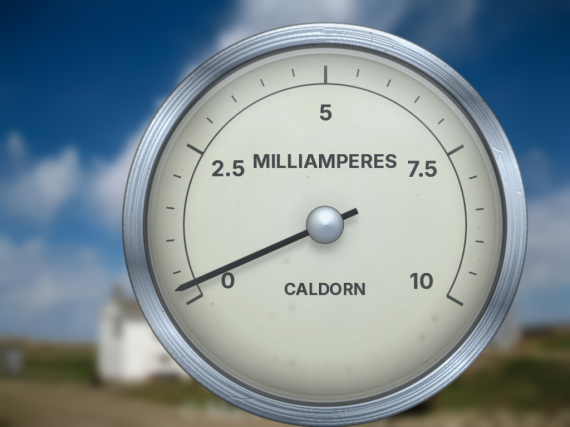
0.25 mA
